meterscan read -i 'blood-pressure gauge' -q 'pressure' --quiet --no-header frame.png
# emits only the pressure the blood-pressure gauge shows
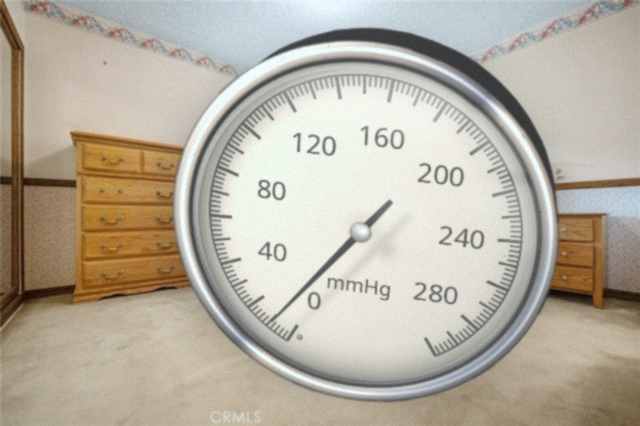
10 mmHg
